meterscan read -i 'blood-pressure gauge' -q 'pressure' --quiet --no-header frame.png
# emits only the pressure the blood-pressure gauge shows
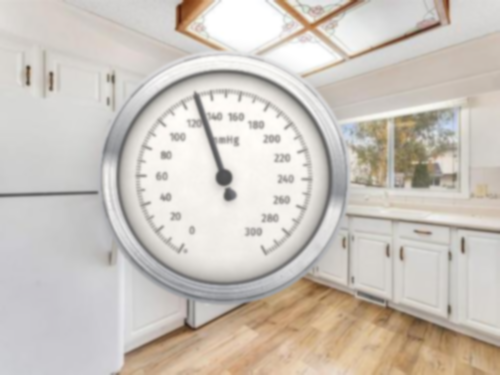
130 mmHg
